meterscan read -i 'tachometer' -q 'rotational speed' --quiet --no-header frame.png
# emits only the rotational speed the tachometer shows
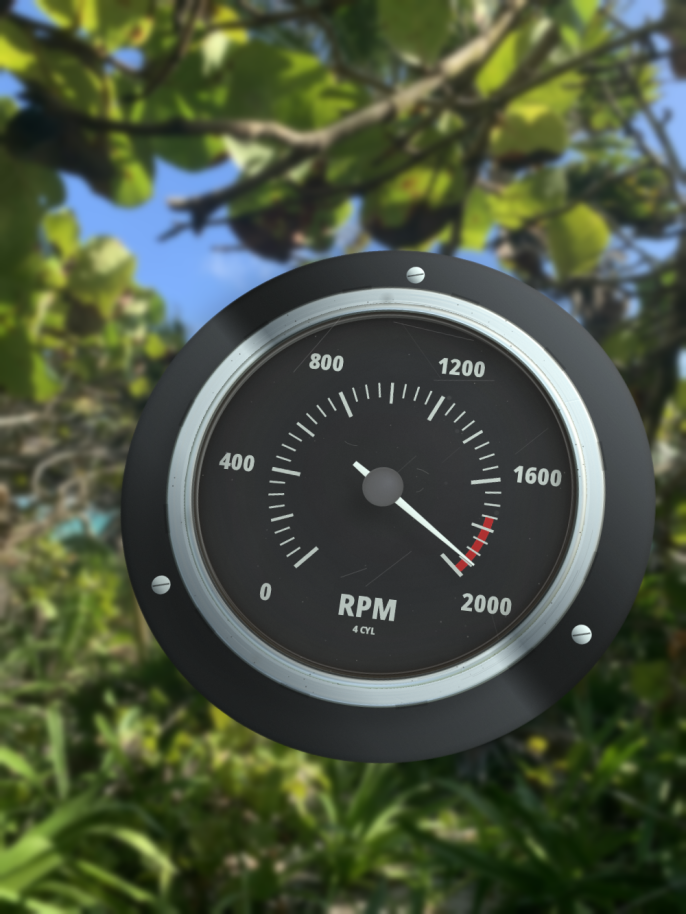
1950 rpm
